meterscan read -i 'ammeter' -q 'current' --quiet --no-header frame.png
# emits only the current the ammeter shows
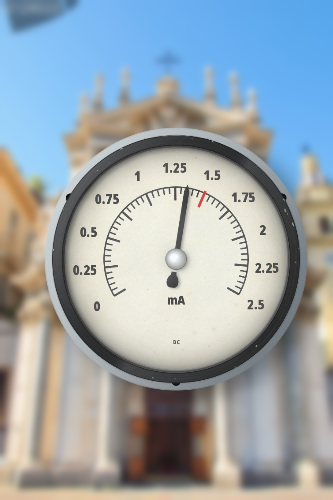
1.35 mA
